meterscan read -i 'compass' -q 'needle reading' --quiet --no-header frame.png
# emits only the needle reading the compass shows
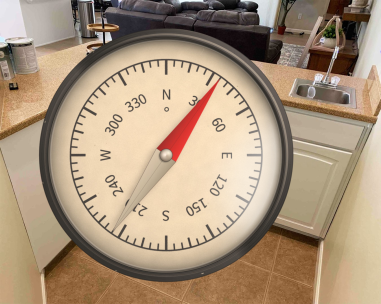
35 °
